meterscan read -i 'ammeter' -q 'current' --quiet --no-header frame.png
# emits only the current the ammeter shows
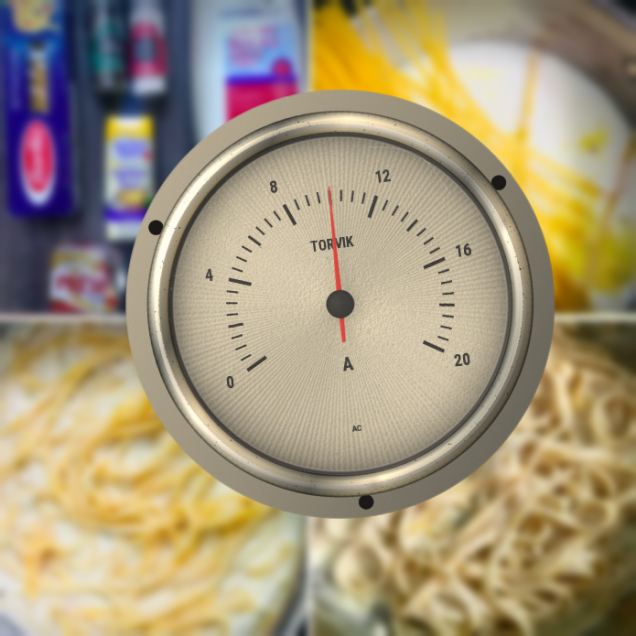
10 A
